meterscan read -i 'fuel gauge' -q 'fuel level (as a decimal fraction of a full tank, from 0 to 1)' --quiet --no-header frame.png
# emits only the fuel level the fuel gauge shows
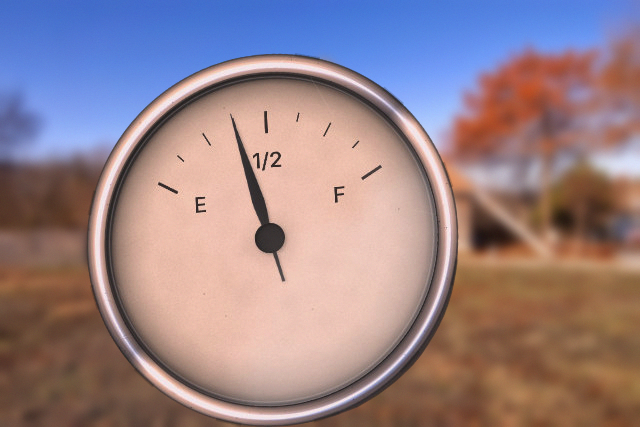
0.375
